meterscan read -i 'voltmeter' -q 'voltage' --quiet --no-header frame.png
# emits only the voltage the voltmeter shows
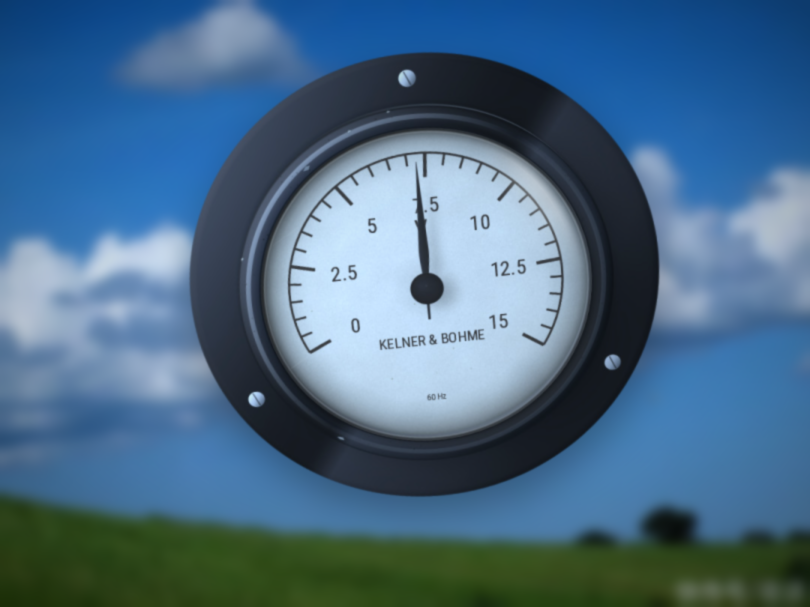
7.25 V
